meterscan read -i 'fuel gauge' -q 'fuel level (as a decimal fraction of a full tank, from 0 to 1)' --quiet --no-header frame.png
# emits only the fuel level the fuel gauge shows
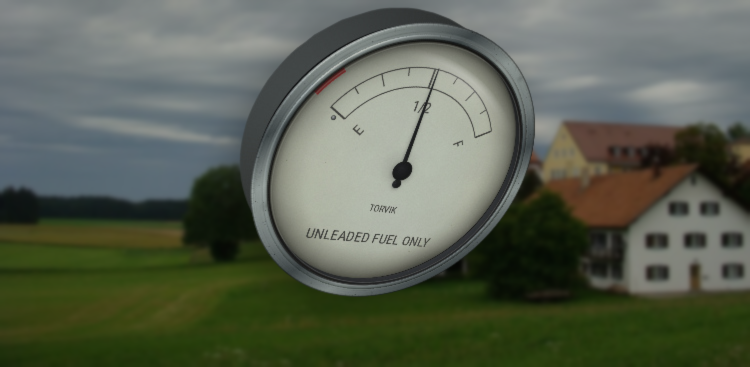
0.5
